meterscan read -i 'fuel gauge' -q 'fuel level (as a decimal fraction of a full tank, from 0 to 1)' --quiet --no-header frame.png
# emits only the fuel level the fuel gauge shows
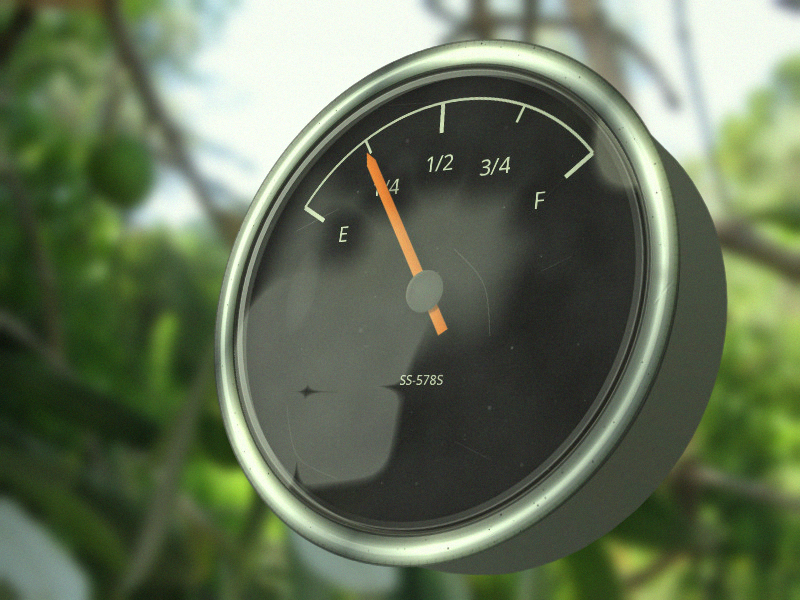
0.25
